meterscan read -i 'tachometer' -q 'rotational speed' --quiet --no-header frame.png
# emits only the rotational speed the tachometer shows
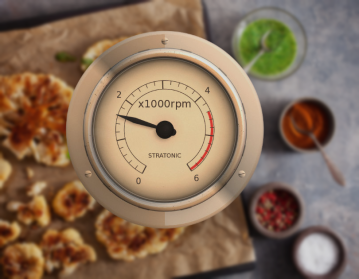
1600 rpm
